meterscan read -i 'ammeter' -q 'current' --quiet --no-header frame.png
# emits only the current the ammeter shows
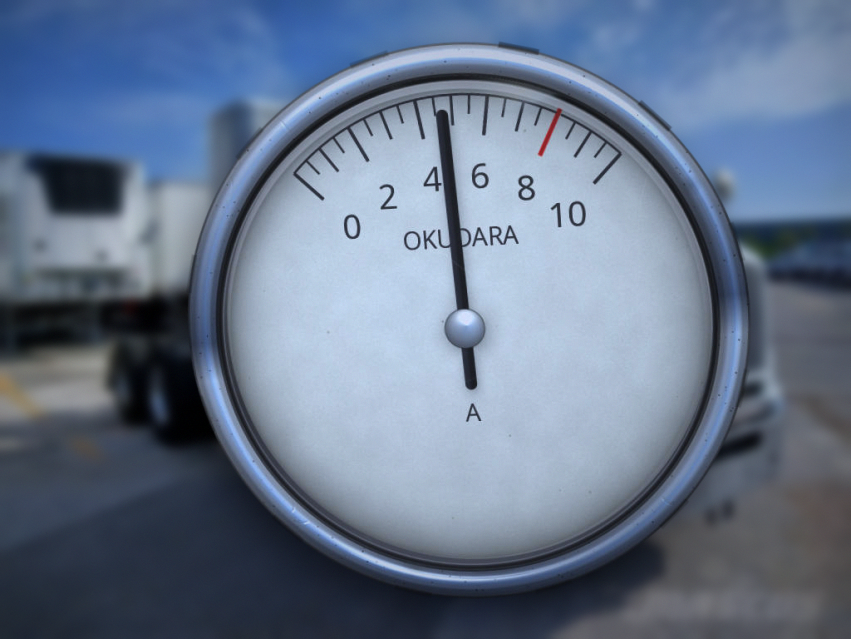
4.75 A
